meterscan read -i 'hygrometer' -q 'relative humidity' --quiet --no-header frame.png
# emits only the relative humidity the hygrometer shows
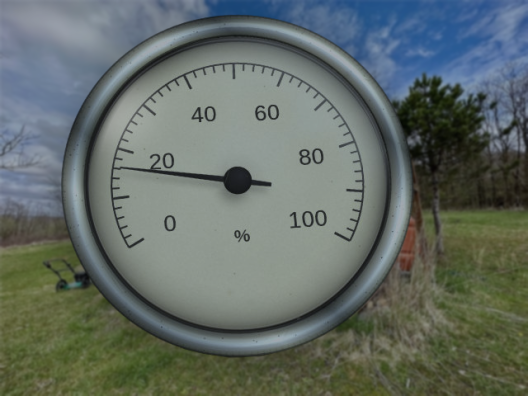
16 %
